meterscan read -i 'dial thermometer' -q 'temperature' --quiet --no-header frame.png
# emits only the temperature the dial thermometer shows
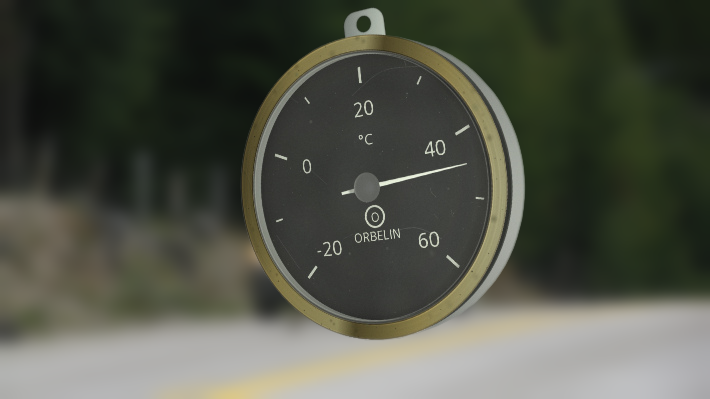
45 °C
